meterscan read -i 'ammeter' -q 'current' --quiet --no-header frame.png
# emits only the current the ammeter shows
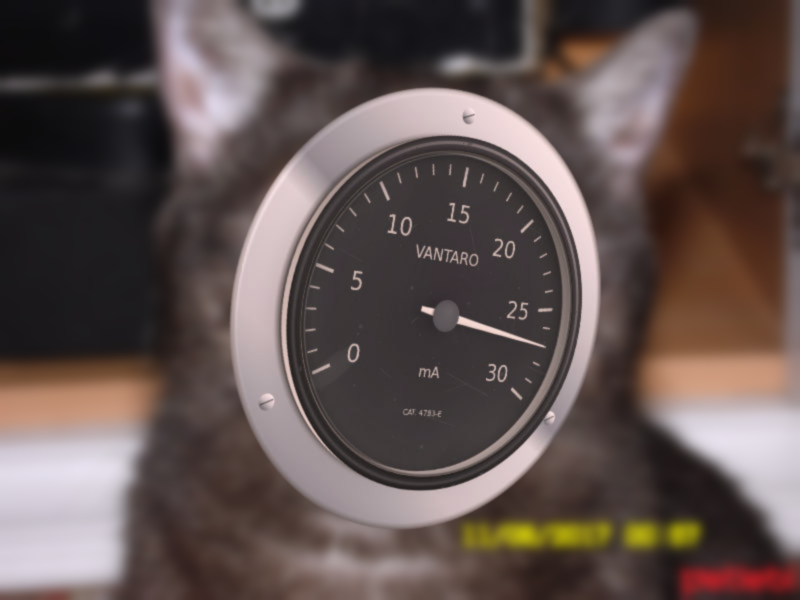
27 mA
